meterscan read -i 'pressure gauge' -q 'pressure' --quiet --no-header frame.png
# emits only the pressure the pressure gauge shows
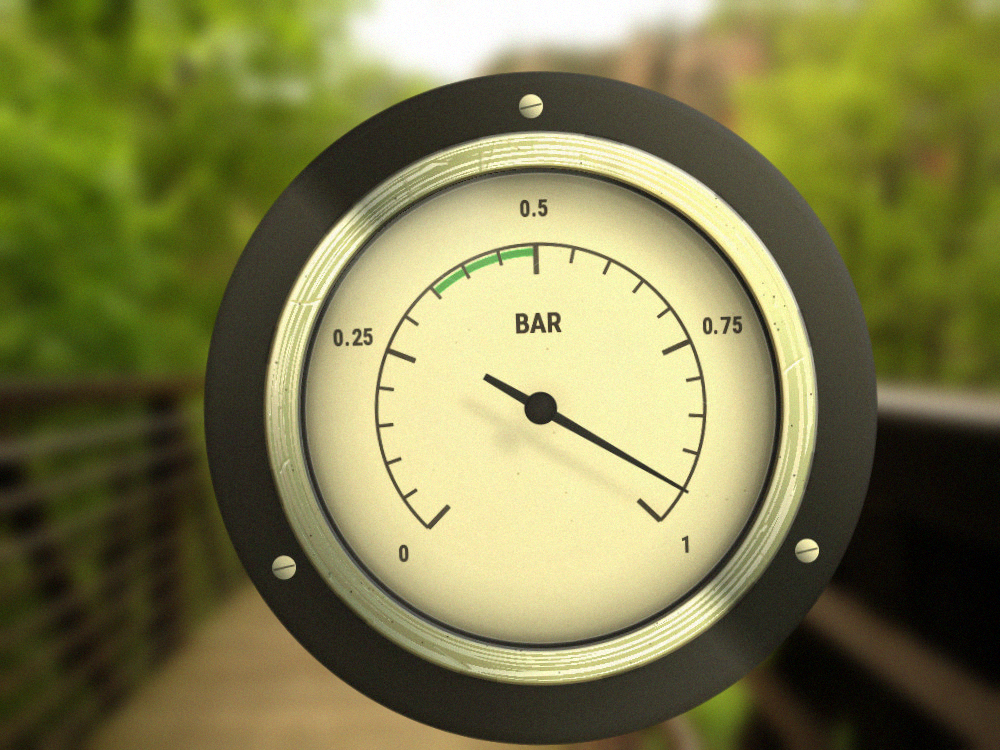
0.95 bar
